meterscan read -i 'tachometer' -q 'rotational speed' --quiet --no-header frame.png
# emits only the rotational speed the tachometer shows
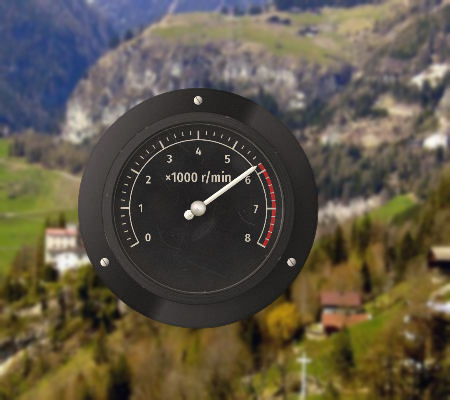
5800 rpm
